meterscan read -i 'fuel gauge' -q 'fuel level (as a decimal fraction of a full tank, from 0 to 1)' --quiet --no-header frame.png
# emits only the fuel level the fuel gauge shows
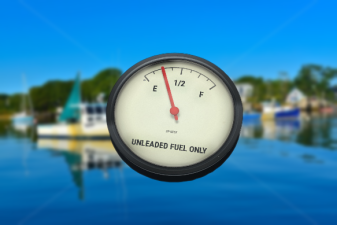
0.25
